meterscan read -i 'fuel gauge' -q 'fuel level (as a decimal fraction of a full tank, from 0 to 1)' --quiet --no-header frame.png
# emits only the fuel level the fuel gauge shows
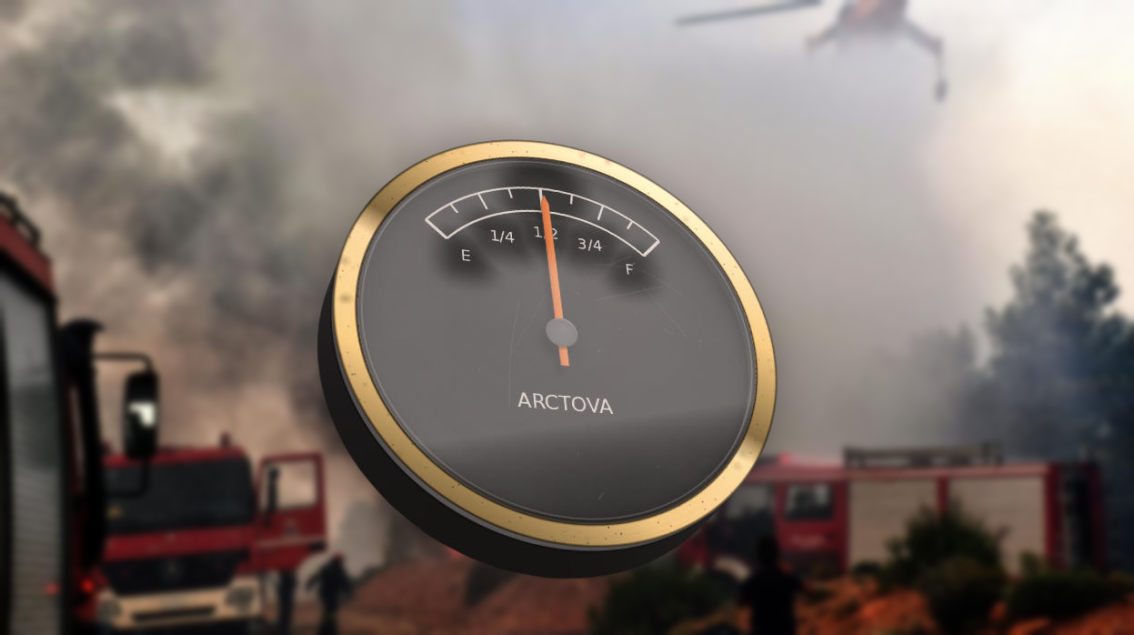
0.5
